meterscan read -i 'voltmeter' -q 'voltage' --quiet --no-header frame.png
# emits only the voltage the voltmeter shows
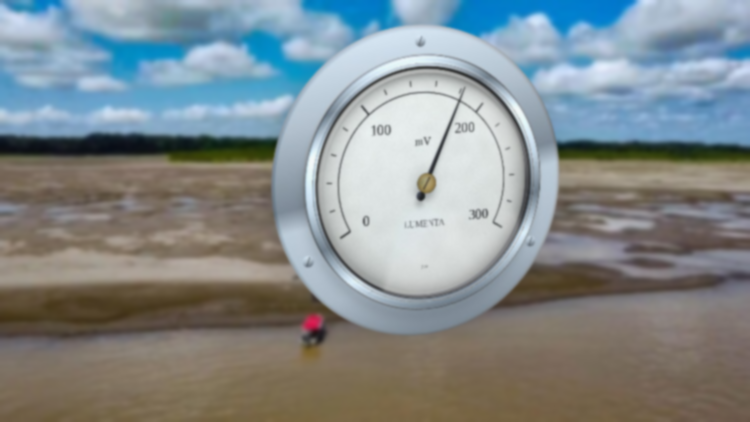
180 mV
